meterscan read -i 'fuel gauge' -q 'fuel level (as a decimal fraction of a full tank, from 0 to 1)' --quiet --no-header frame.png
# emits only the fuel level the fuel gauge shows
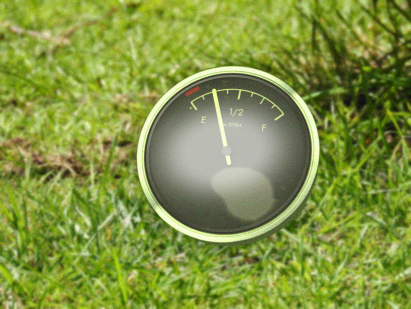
0.25
